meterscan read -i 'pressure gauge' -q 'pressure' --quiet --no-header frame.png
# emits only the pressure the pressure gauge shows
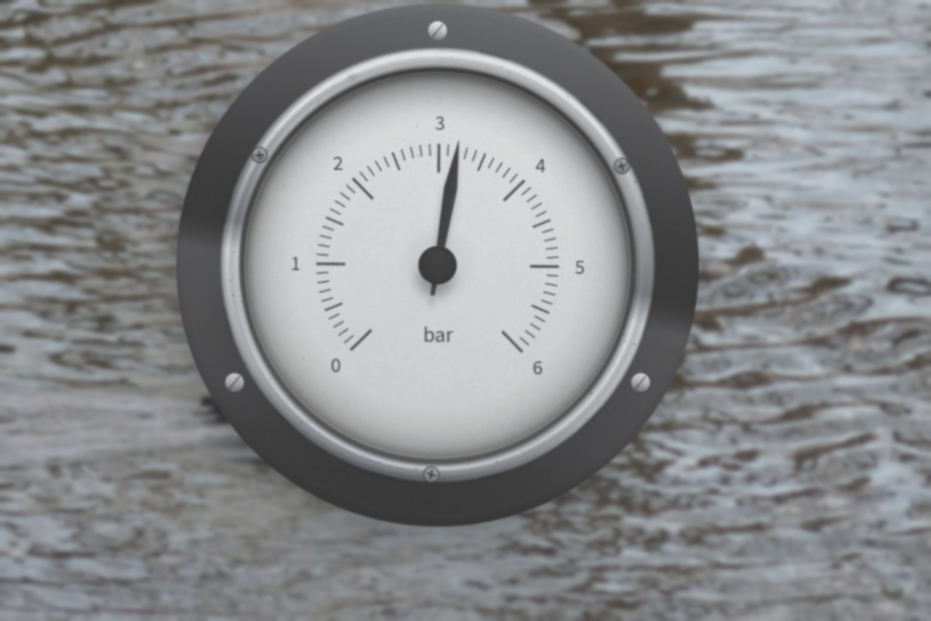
3.2 bar
